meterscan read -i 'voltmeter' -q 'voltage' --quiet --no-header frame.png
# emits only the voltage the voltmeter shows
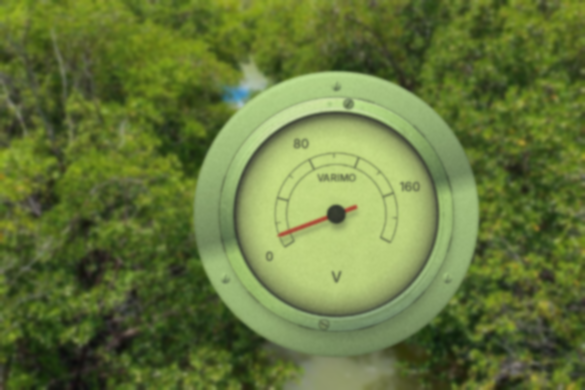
10 V
